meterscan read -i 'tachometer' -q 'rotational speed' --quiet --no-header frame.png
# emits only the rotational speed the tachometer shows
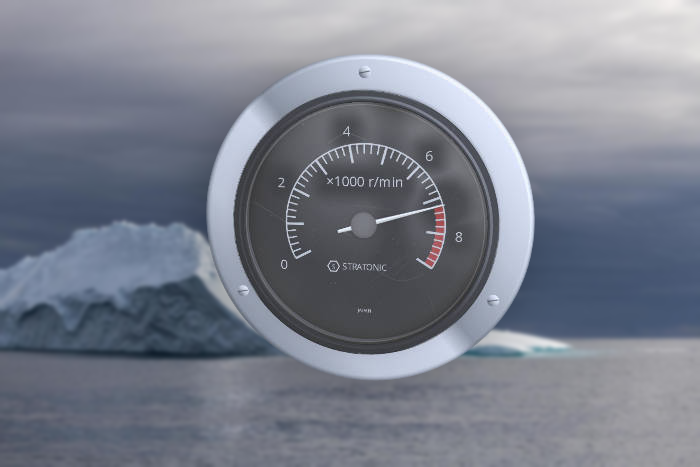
7200 rpm
